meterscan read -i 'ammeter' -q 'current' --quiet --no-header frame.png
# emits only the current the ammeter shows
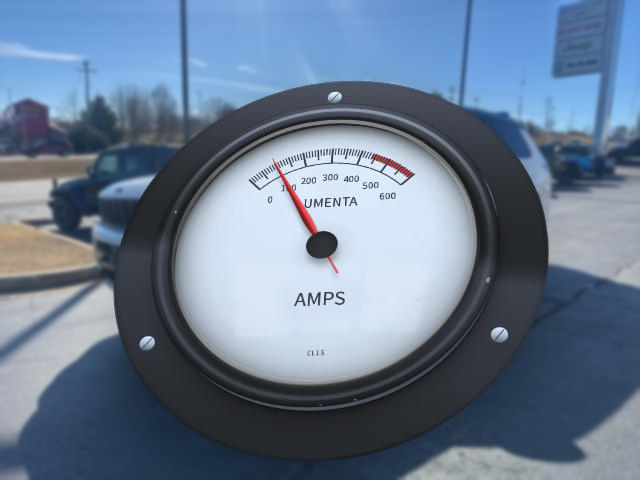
100 A
